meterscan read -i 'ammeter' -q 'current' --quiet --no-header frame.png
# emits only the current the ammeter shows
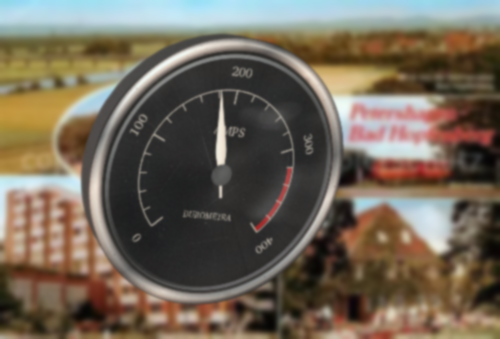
180 A
